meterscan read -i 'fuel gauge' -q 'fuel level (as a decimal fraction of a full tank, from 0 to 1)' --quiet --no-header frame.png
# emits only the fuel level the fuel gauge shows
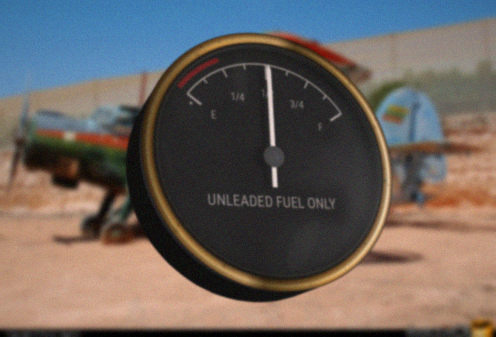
0.5
